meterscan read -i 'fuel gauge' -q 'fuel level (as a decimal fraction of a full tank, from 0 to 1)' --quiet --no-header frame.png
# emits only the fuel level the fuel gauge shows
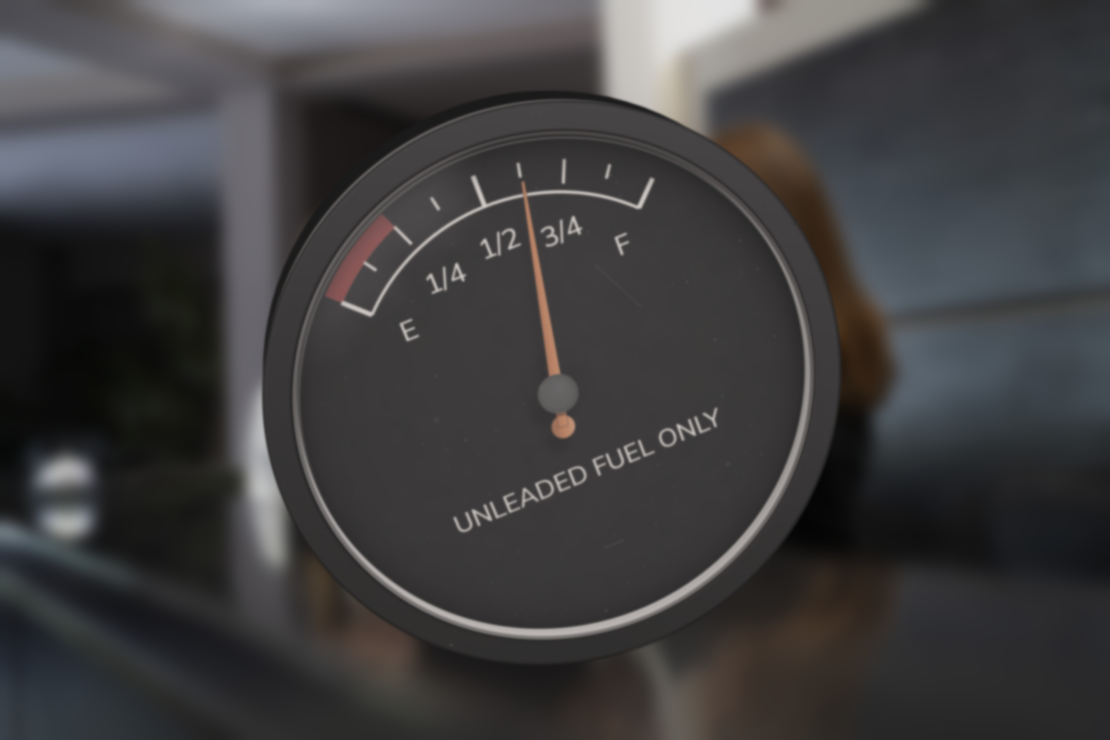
0.625
